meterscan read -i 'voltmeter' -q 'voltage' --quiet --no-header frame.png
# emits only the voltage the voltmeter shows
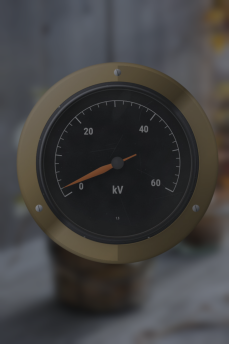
2 kV
